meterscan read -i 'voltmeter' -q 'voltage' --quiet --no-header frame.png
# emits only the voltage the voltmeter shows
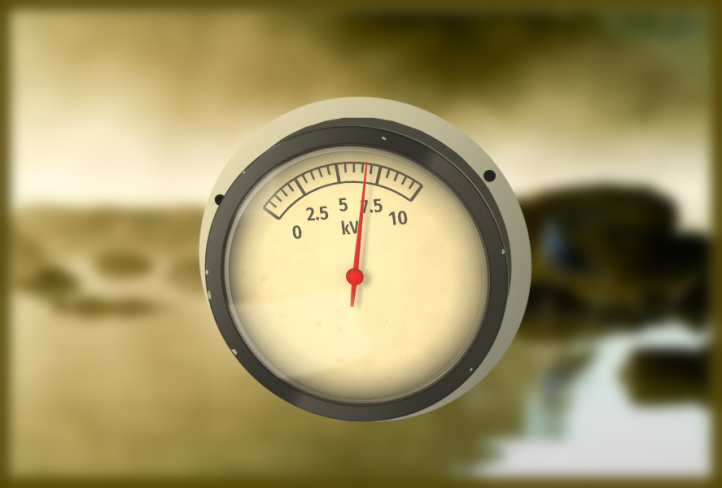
6.75 kV
